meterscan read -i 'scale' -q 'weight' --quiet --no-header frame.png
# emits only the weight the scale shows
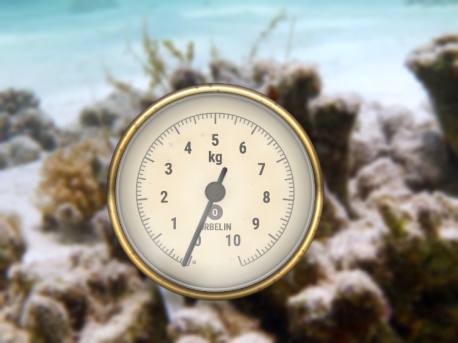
0.1 kg
